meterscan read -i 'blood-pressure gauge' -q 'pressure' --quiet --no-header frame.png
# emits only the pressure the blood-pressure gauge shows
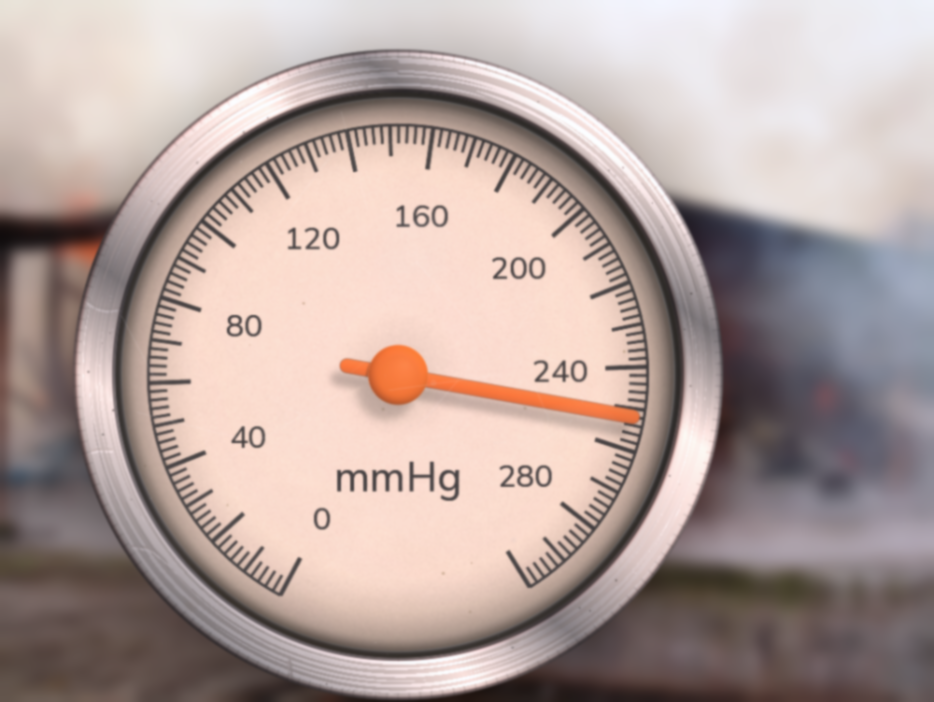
252 mmHg
